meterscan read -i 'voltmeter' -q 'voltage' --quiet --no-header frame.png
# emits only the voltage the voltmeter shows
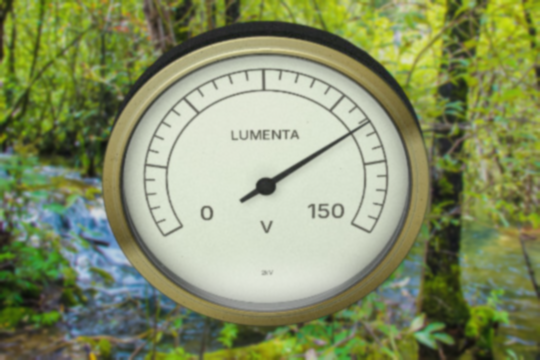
110 V
